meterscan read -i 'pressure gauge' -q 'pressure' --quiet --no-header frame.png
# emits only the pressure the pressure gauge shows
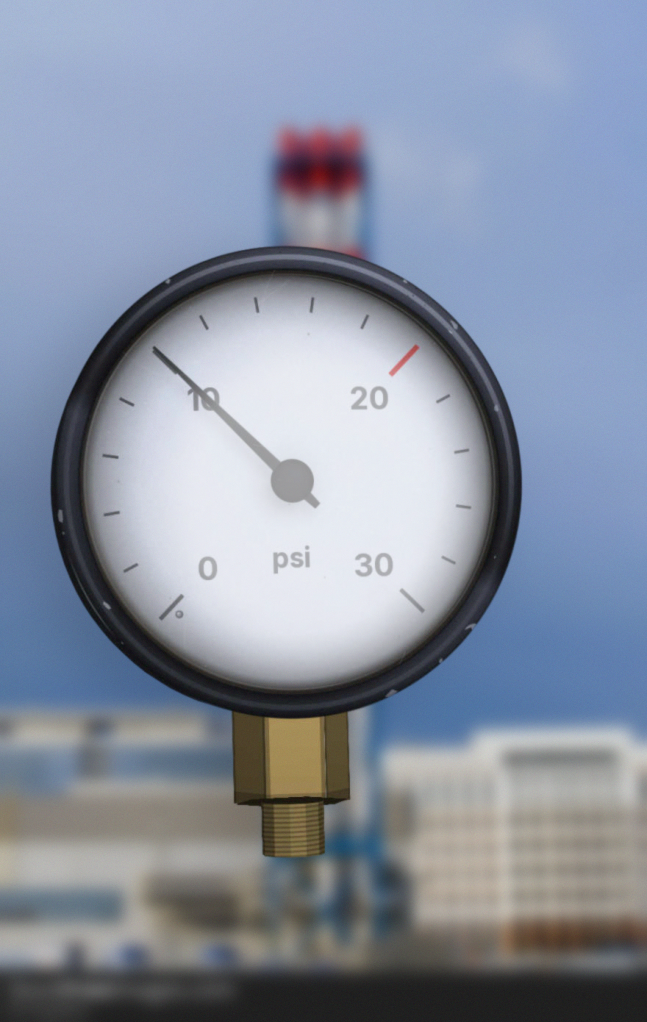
10 psi
